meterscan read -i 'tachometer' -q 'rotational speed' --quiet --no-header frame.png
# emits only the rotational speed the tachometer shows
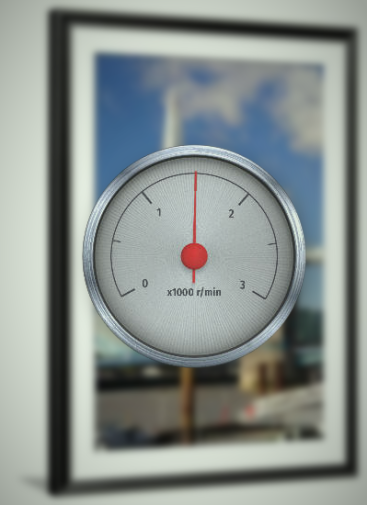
1500 rpm
